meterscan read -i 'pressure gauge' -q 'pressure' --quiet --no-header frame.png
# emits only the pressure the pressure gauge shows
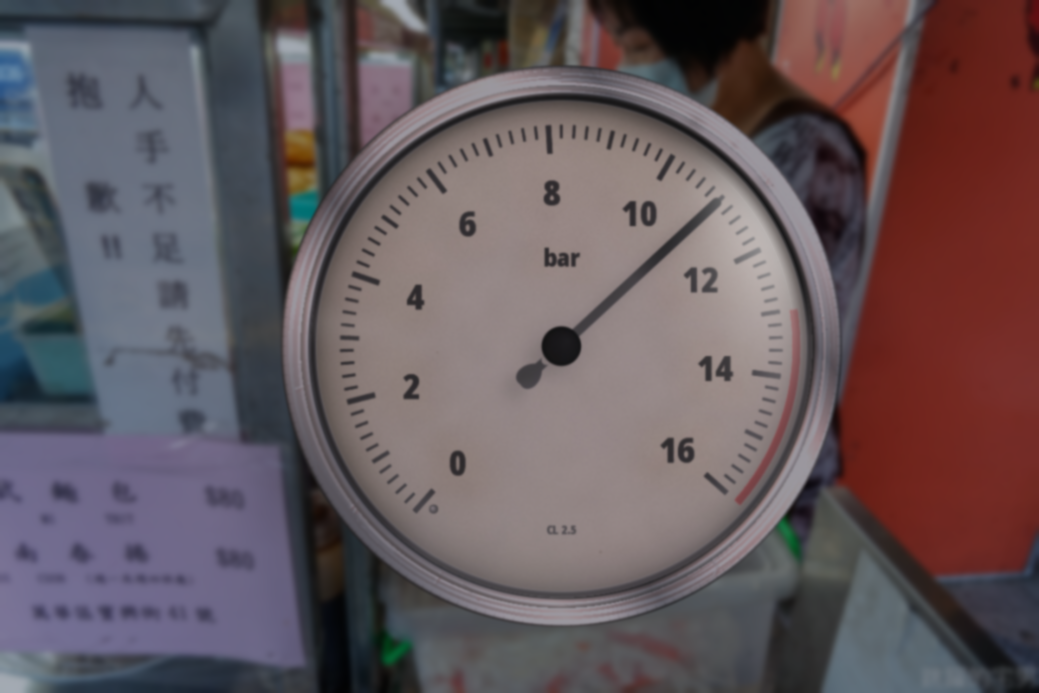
11 bar
